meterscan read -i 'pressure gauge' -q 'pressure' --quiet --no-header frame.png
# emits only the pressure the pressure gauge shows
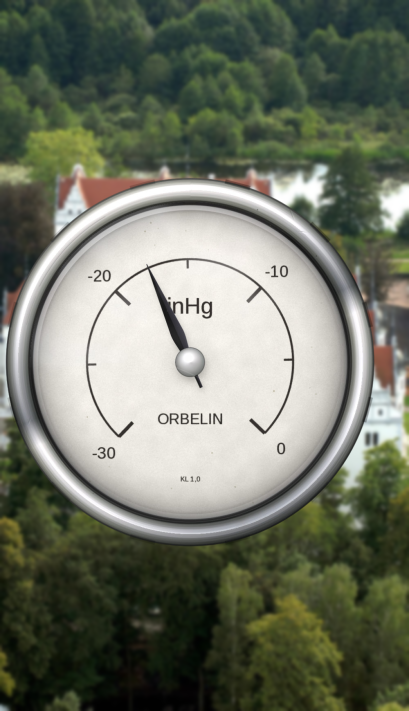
-17.5 inHg
